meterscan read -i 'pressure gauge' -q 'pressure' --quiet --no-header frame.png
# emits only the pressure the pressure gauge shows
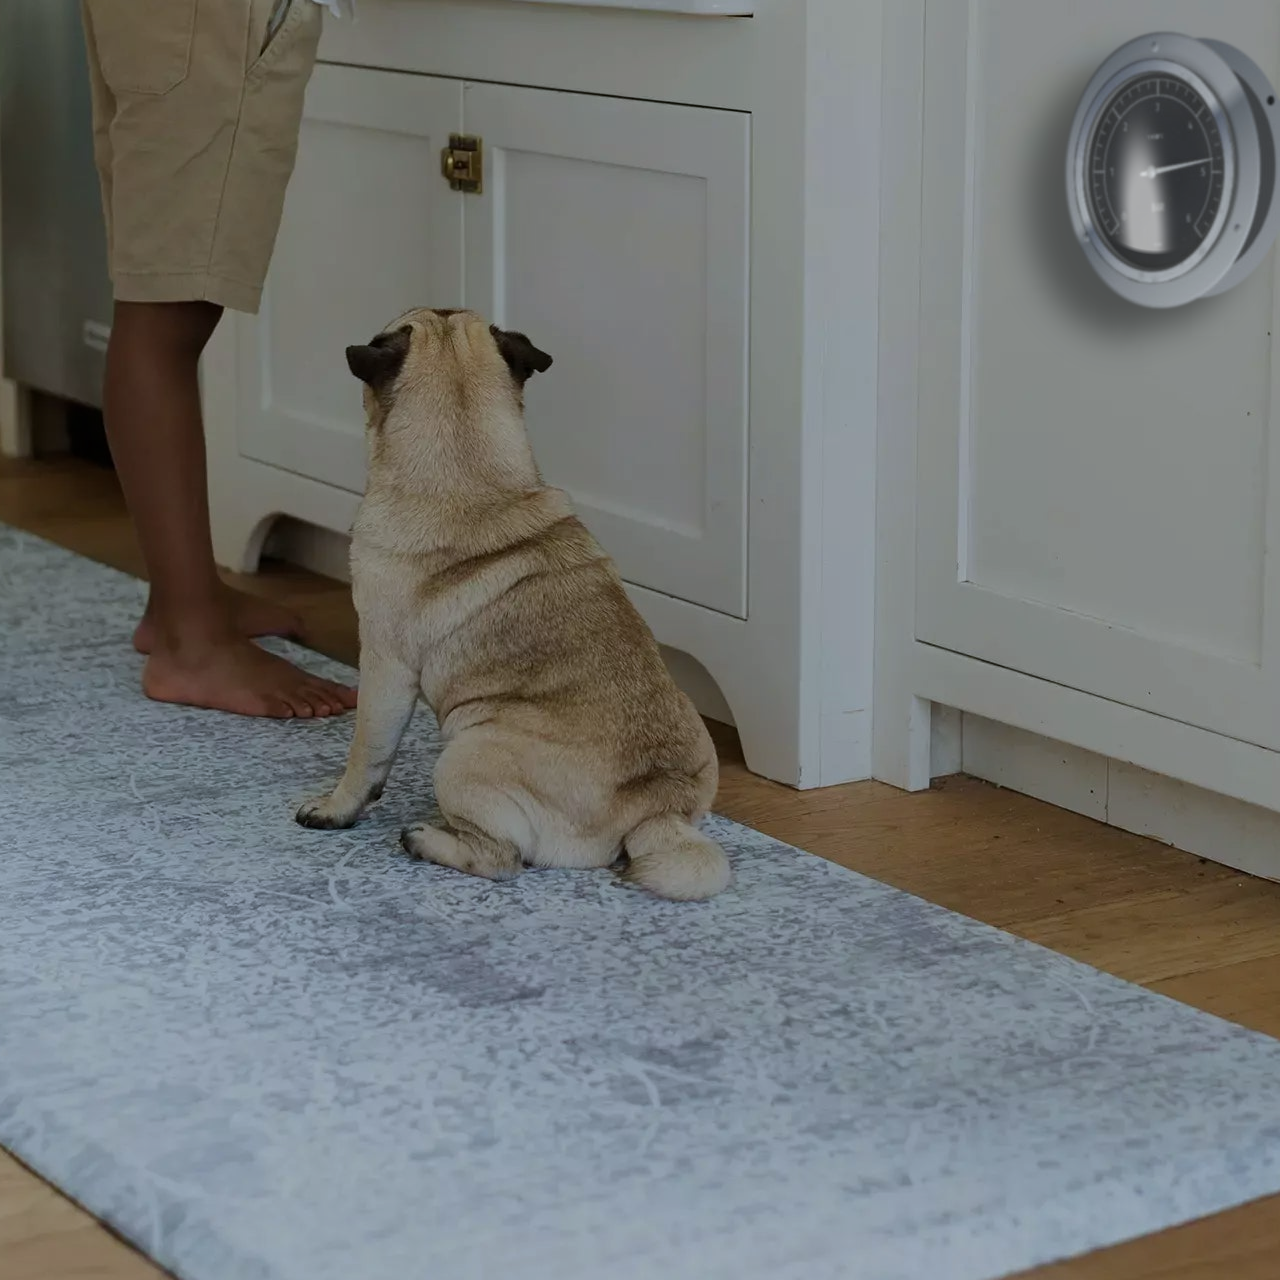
4.8 bar
